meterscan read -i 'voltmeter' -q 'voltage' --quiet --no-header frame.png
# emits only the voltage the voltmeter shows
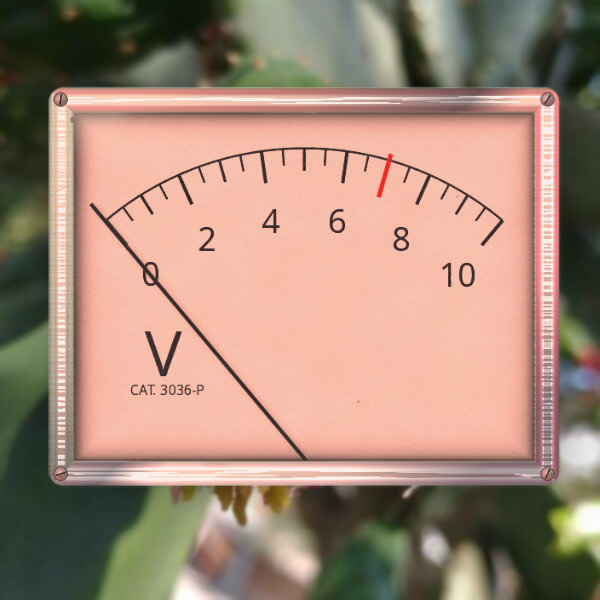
0 V
